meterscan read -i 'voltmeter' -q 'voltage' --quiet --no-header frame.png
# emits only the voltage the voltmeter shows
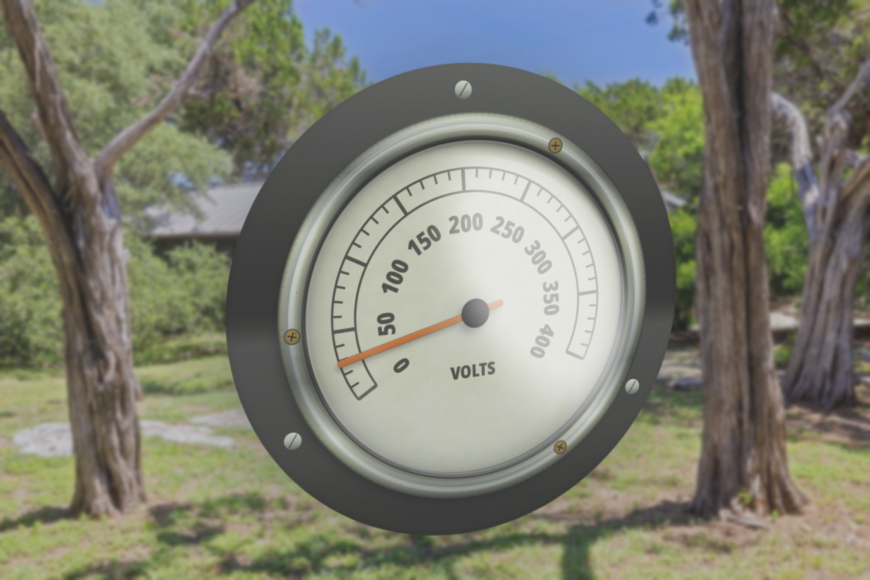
30 V
